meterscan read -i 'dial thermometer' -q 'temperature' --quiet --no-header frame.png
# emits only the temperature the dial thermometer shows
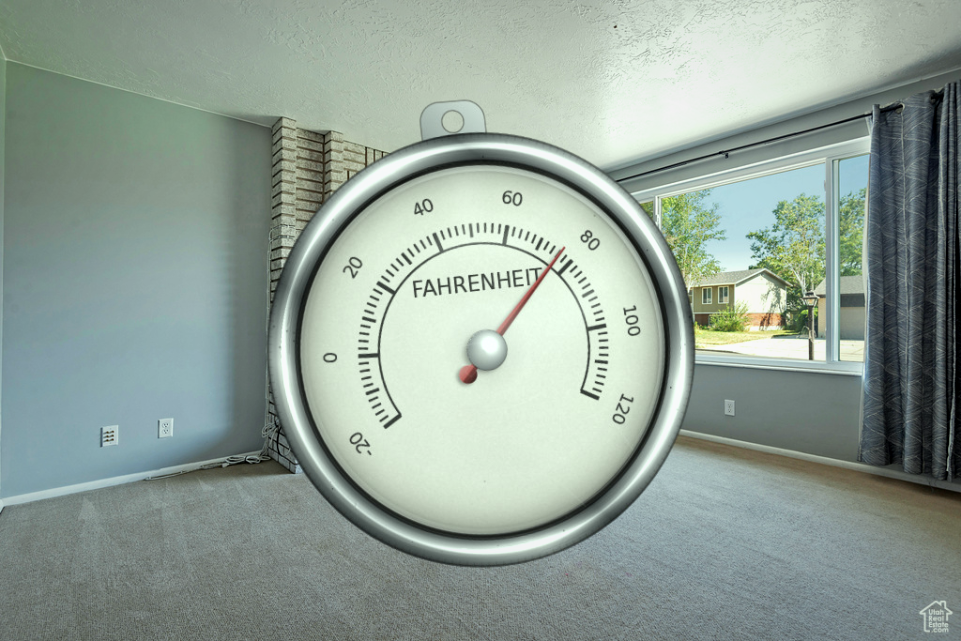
76 °F
